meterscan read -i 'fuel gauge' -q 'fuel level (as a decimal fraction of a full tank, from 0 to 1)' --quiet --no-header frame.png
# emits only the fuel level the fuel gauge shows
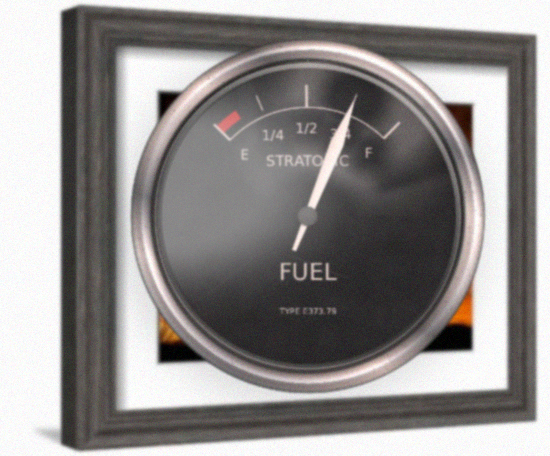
0.75
